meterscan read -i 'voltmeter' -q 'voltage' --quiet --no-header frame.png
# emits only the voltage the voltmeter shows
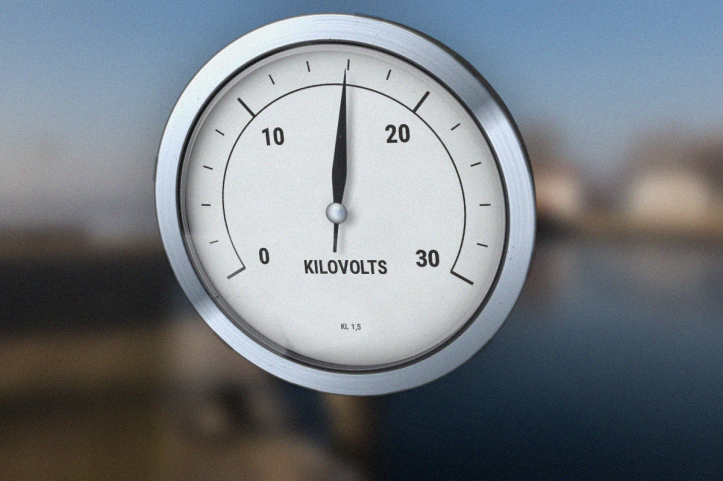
16 kV
